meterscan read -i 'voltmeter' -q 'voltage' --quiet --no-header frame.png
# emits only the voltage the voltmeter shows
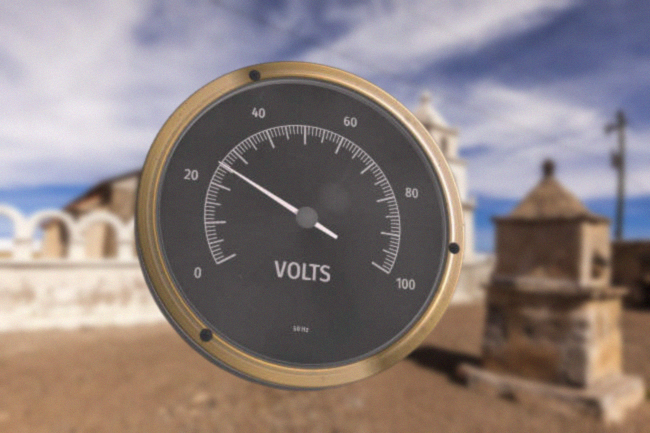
25 V
